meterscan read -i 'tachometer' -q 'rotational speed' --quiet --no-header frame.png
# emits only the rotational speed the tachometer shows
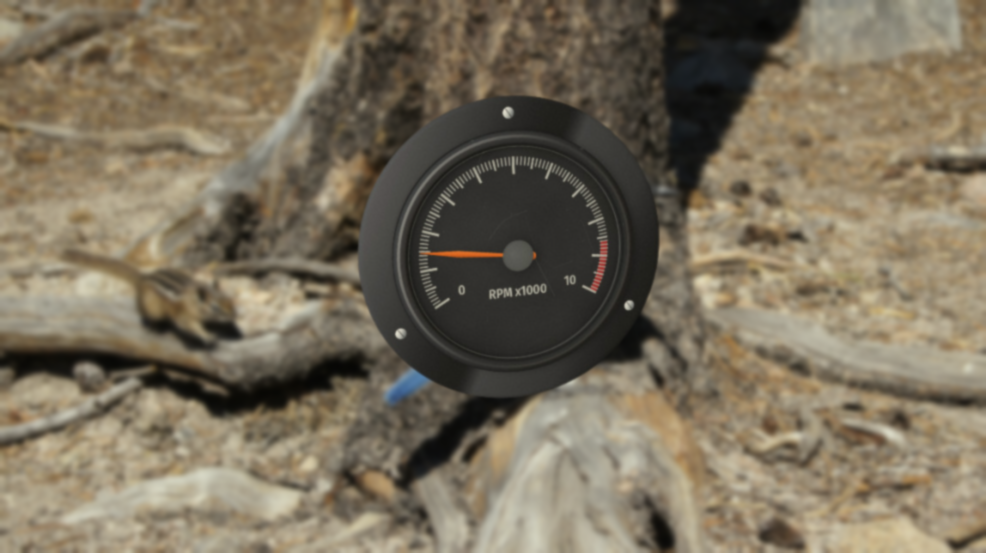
1500 rpm
